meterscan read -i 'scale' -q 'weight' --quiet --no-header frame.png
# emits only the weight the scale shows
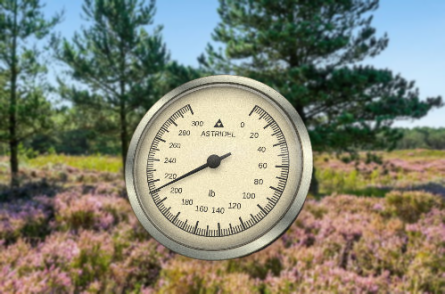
210 lb
